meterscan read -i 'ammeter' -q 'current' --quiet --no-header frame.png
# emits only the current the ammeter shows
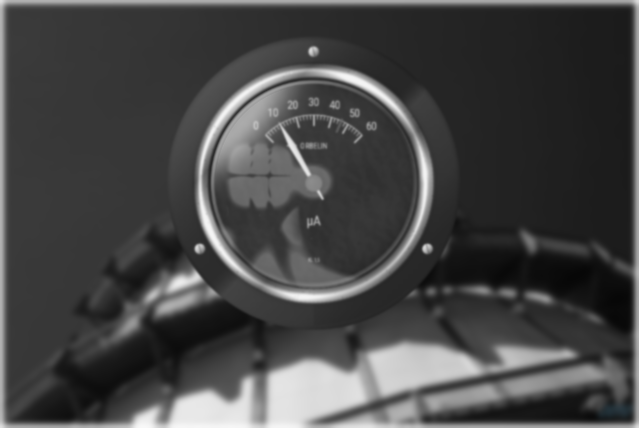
10 µA
